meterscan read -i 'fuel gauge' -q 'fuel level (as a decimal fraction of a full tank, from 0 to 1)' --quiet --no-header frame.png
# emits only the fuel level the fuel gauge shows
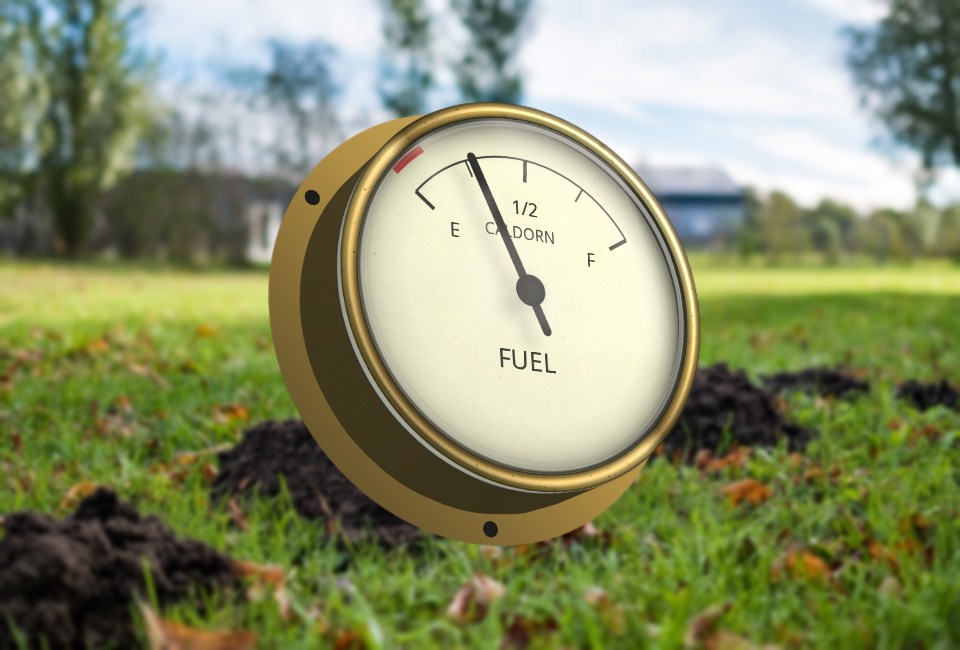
0.25
